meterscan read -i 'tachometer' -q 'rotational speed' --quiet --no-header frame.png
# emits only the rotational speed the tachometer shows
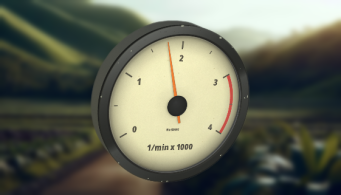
1750 rpm
